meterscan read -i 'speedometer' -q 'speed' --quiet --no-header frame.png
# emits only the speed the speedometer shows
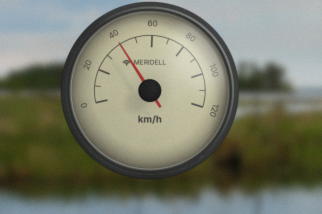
40 km/h
